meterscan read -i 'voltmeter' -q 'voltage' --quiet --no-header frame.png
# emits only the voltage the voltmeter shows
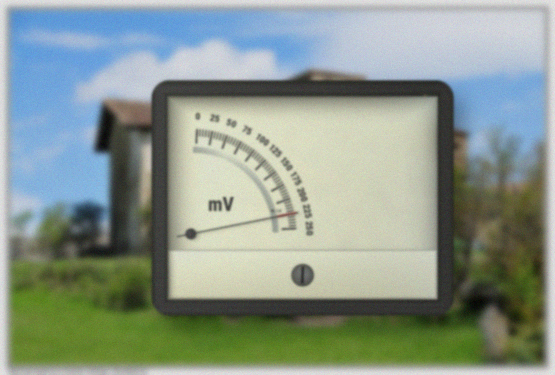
225 mV
